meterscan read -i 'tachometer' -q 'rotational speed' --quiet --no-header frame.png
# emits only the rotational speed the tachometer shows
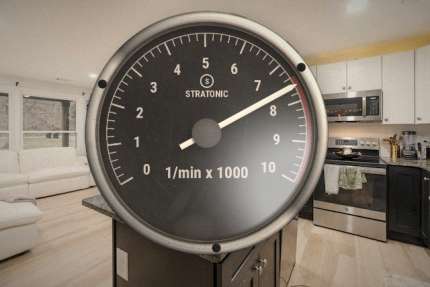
7600 rpm
